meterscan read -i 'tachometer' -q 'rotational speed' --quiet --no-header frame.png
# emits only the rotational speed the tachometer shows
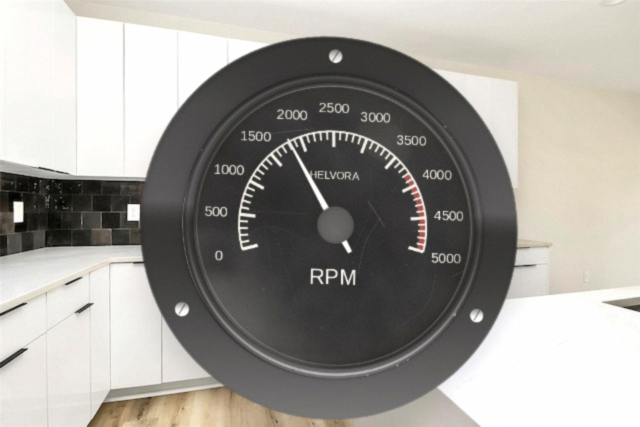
1800 rpm
